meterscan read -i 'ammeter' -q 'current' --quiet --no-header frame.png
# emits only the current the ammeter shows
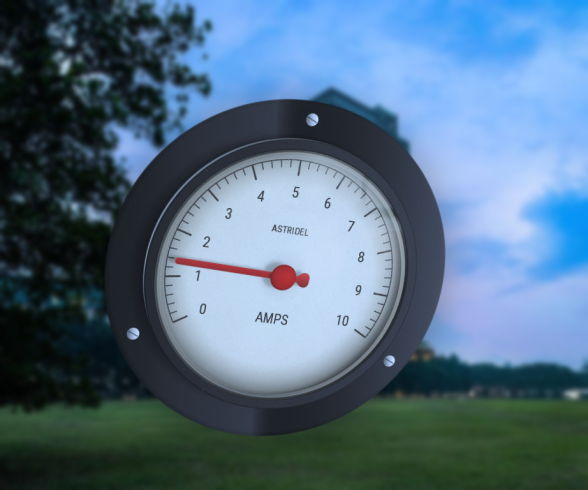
1.4 A
